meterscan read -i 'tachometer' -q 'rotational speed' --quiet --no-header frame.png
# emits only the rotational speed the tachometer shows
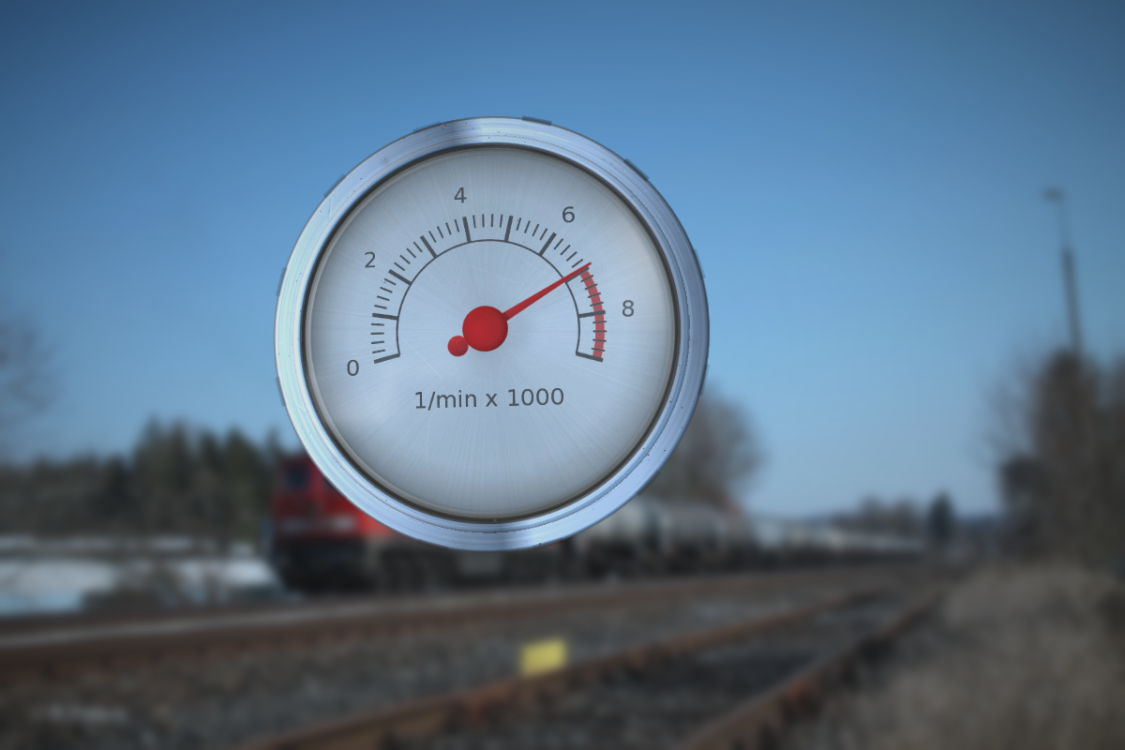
7000 rpm
